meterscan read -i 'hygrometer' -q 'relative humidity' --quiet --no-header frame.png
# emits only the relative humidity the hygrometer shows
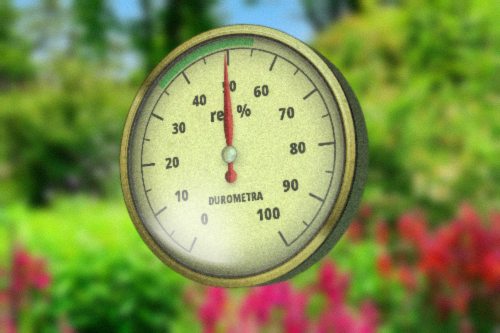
50 %
